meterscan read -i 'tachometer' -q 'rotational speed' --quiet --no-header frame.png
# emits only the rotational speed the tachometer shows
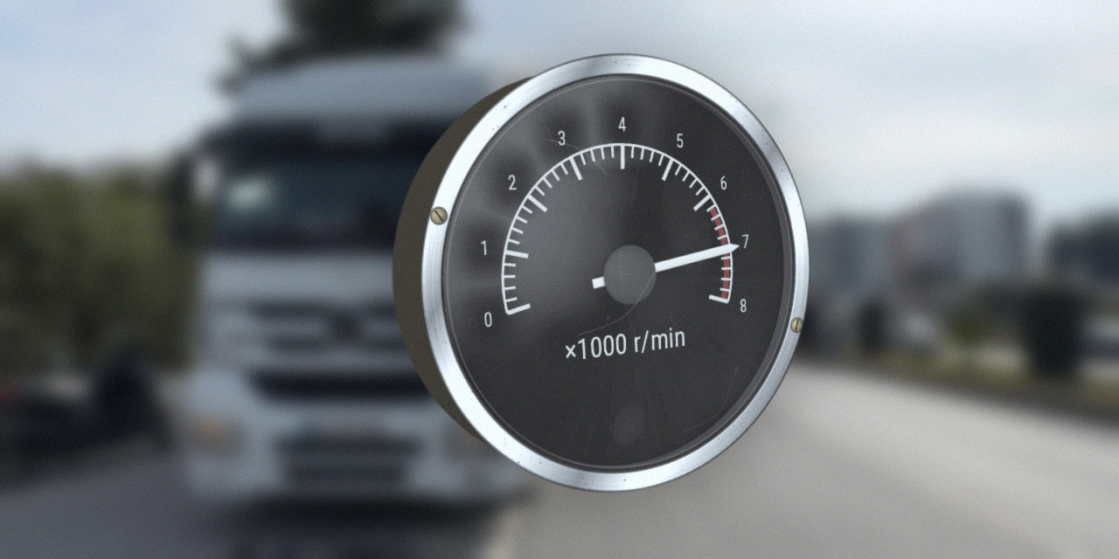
7000 rpm
